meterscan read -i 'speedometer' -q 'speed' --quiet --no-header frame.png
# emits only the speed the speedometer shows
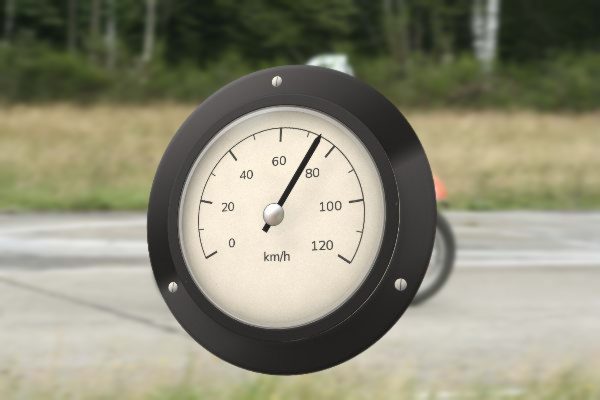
75 km/h
